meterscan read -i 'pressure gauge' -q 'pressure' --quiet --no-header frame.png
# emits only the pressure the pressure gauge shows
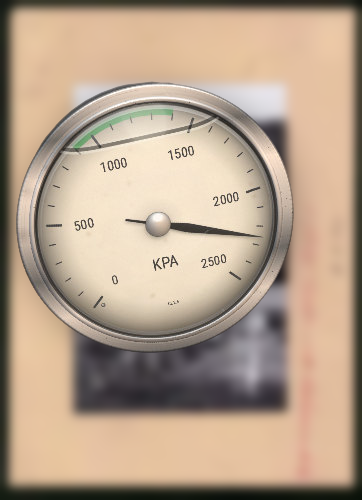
2250 kPa
